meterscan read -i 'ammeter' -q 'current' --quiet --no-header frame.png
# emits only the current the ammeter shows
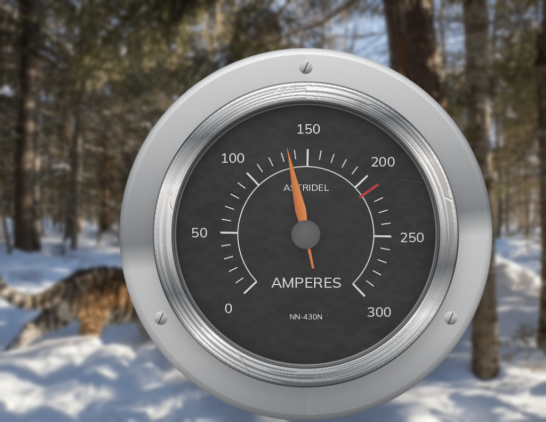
135 A
